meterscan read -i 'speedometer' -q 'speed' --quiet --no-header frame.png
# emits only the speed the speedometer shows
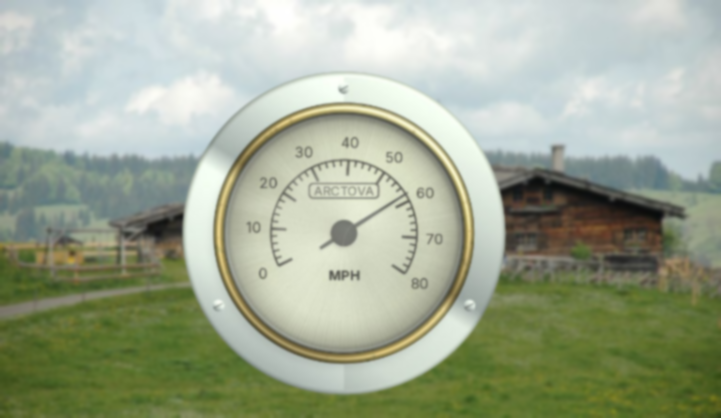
58 mph
